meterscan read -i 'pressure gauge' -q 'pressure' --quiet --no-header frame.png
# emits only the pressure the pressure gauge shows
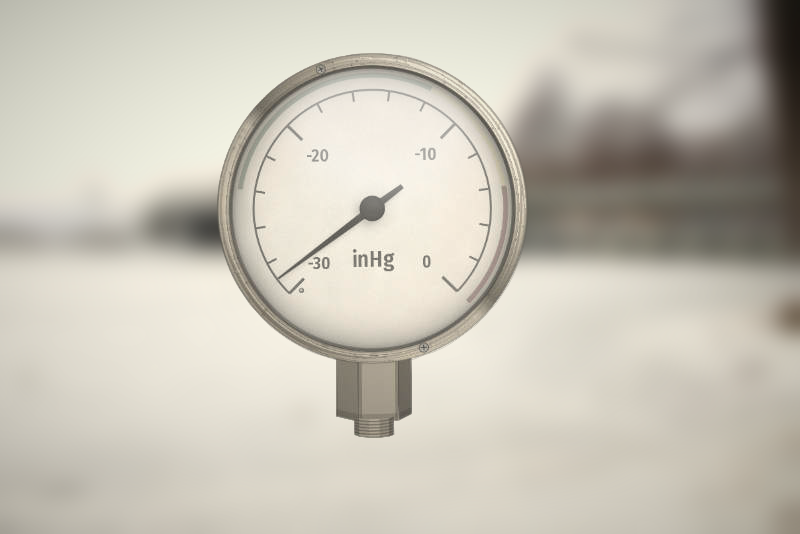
-29 inHg
